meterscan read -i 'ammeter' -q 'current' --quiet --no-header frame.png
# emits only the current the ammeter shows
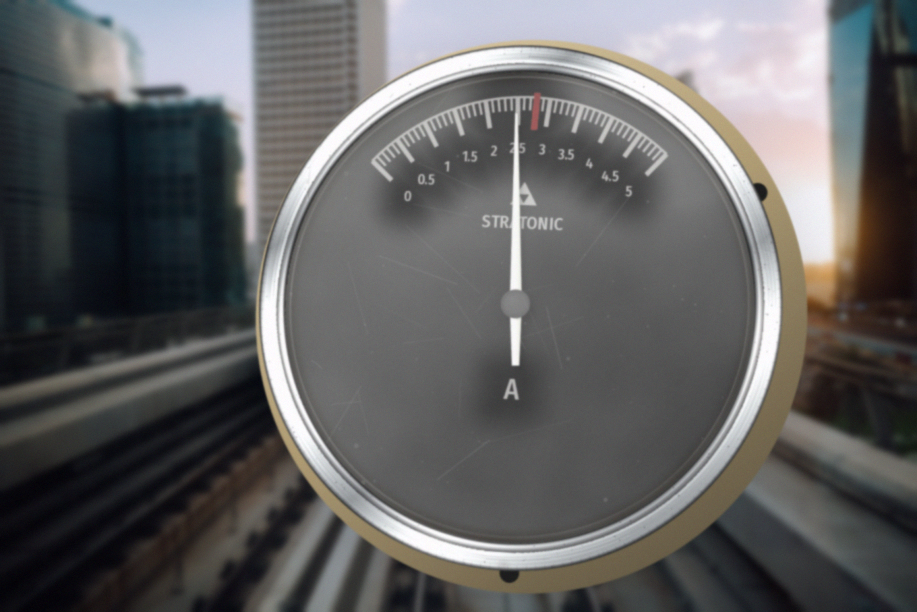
2.5 A
